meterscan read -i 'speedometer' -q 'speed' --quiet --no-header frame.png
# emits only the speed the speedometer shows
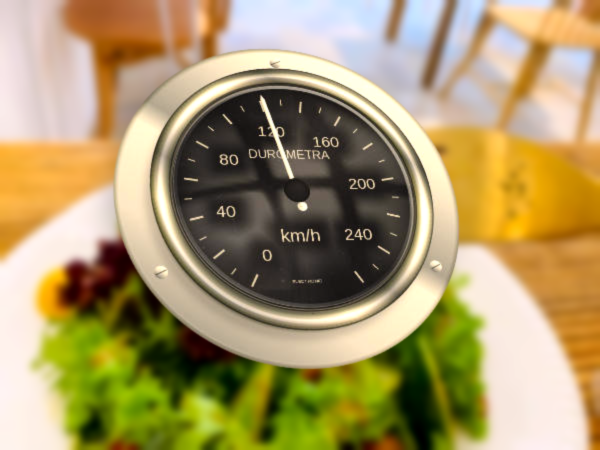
120 km/h
